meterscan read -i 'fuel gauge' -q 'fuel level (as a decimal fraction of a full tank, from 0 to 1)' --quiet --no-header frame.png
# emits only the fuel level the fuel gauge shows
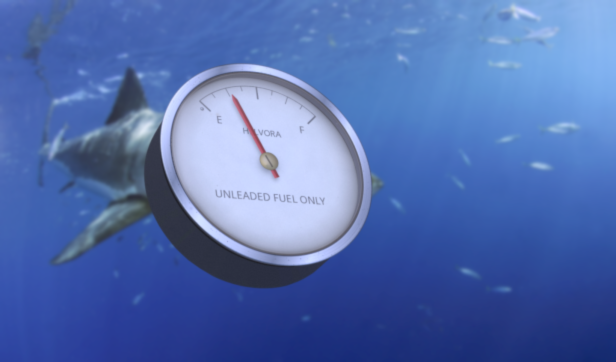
0.25
